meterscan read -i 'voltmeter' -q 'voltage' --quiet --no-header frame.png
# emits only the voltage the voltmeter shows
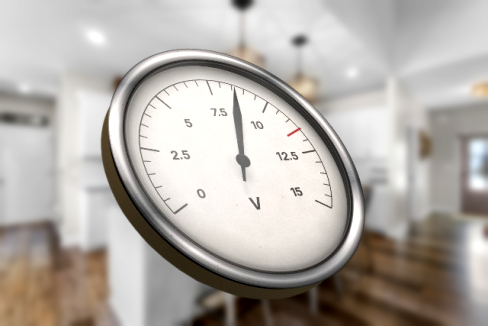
8.5 V
